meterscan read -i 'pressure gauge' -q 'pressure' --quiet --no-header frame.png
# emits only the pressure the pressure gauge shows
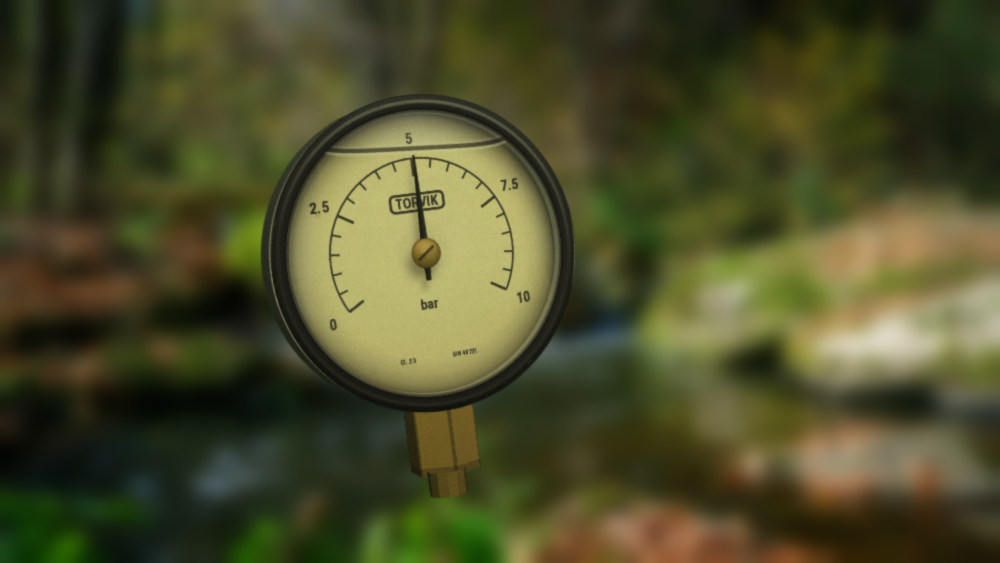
5 bar
